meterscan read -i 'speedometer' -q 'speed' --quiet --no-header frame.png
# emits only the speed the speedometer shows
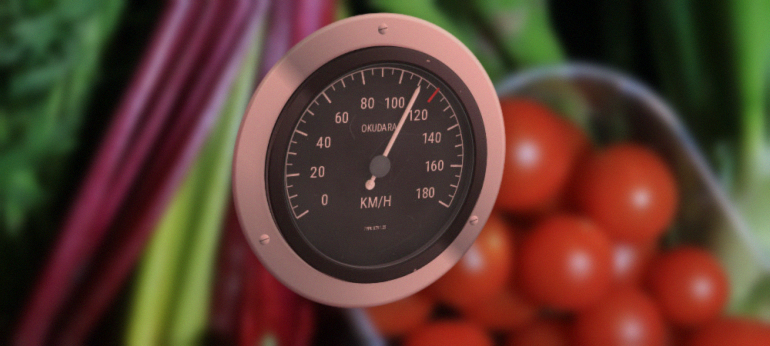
110 km/h
